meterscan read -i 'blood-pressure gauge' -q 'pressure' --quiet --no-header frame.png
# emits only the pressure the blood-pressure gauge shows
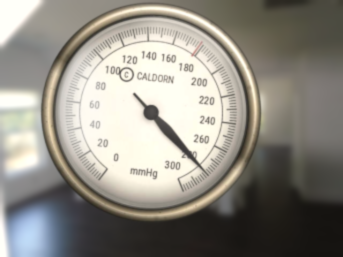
280 mmHg
